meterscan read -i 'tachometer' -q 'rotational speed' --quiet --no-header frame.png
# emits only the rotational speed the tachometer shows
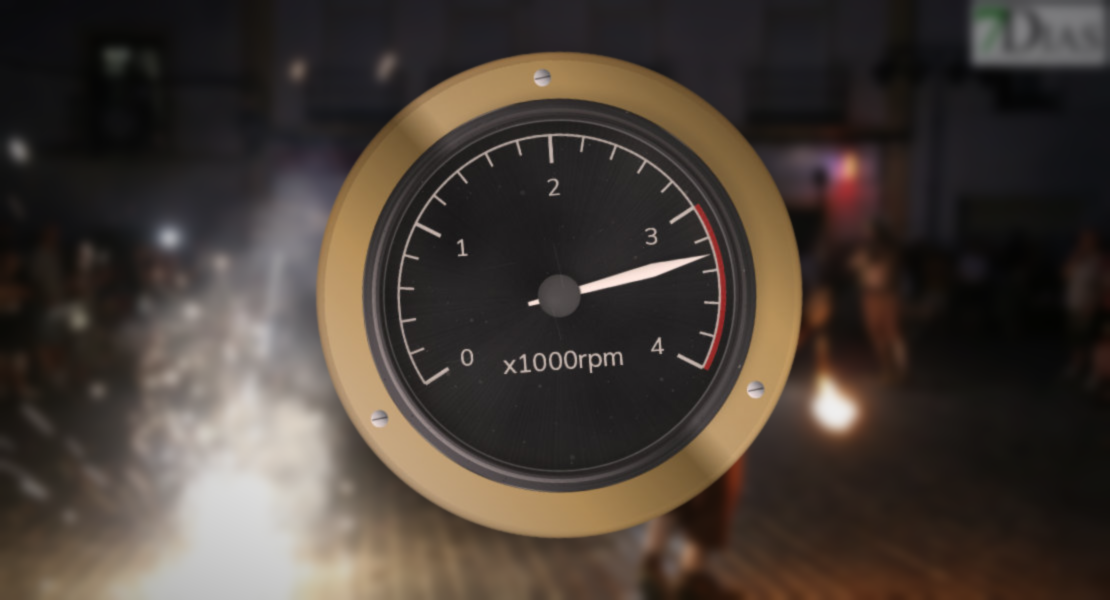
3300 rpm
